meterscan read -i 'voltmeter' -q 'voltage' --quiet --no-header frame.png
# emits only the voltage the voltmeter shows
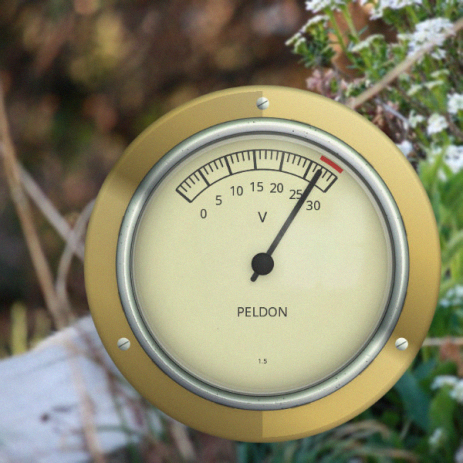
27 V
